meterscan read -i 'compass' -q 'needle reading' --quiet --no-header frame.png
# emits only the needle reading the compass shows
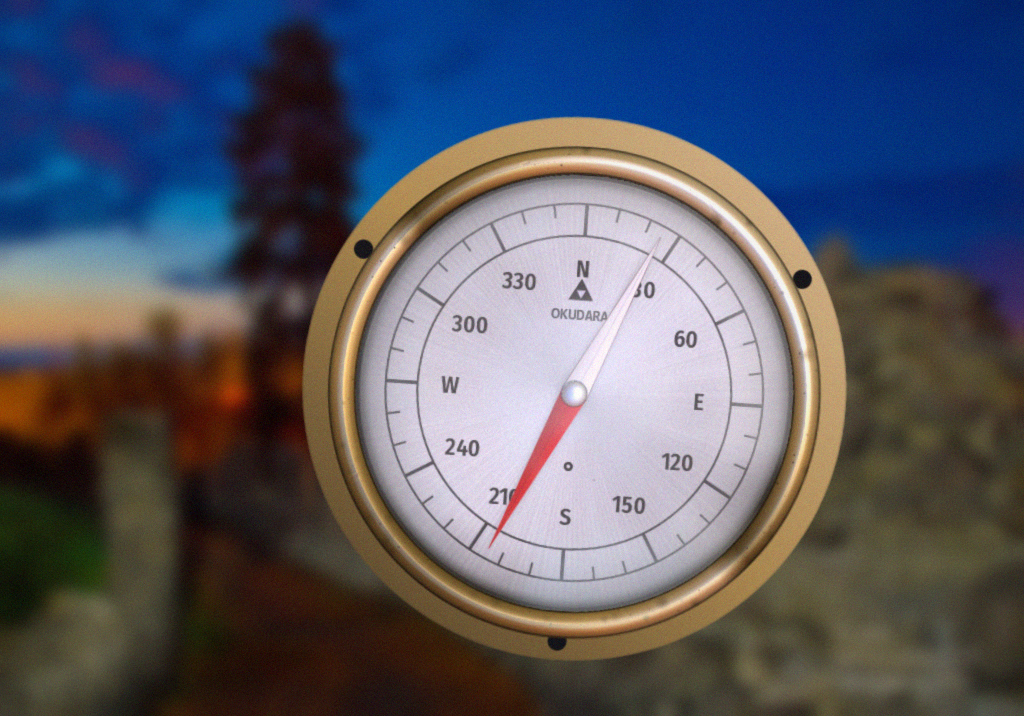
205 °
